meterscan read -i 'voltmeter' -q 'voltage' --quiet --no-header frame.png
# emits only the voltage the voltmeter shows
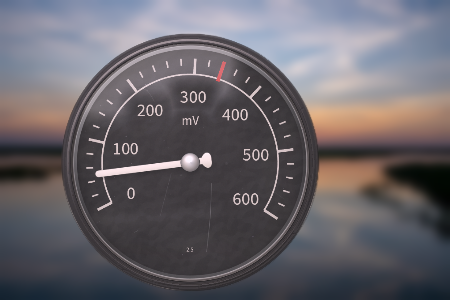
50 mV
